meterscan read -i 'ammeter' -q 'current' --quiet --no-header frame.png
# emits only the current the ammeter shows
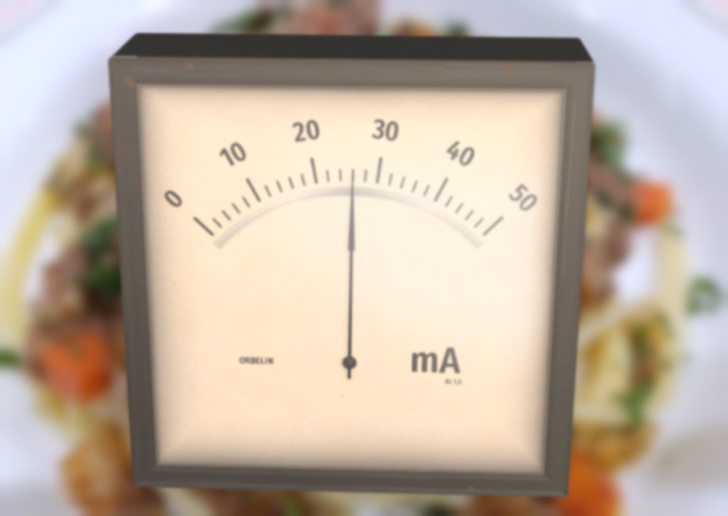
26 mA
